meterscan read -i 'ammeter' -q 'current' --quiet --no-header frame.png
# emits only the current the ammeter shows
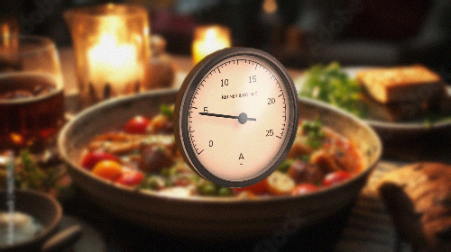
4.5 A
